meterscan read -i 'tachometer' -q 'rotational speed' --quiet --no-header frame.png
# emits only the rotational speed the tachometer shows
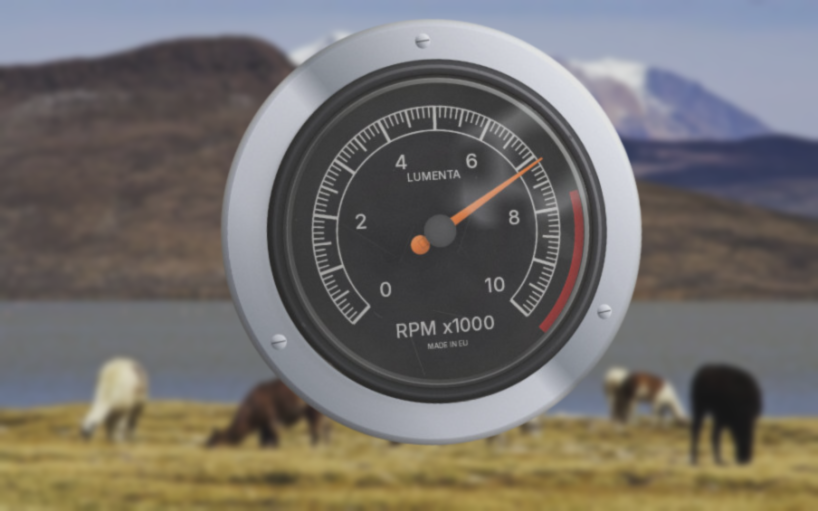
7100 rpm
